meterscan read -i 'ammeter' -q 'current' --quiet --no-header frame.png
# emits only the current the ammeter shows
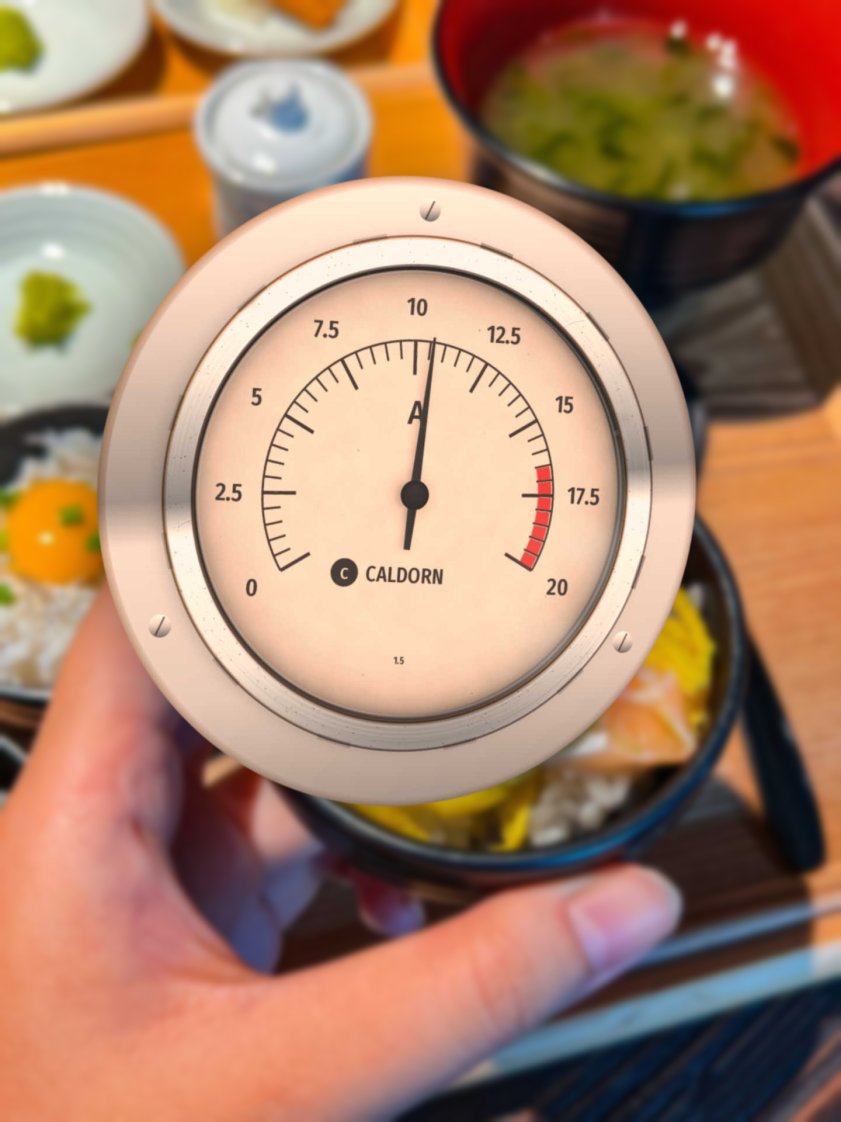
10.5 A
